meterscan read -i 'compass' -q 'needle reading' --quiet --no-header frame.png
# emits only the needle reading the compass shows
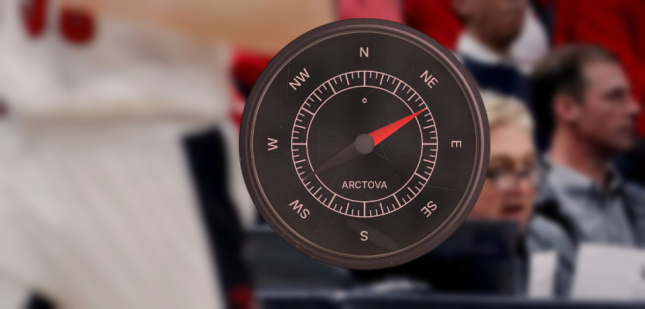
60 °
